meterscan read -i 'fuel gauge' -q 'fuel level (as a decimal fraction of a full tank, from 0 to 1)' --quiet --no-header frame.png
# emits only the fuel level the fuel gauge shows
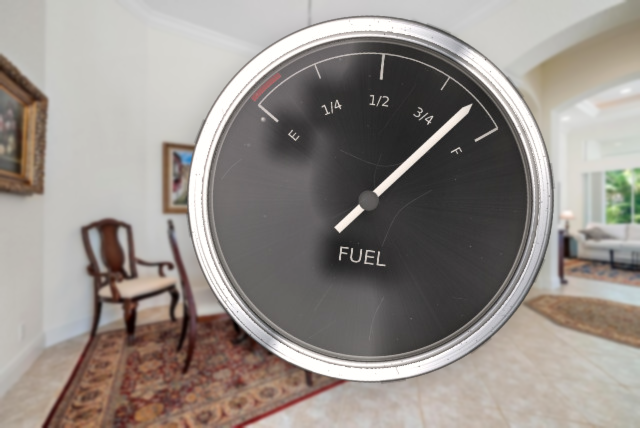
0.875
